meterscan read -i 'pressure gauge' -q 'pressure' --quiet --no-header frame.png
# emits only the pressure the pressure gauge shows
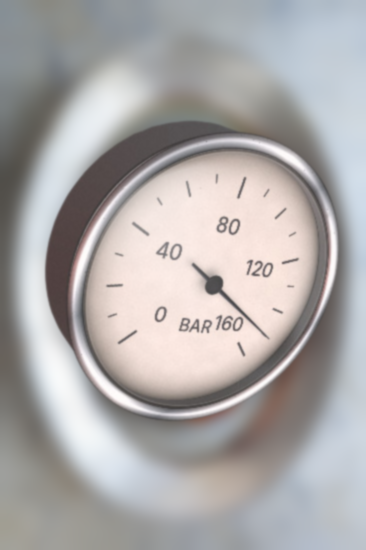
150 bar
